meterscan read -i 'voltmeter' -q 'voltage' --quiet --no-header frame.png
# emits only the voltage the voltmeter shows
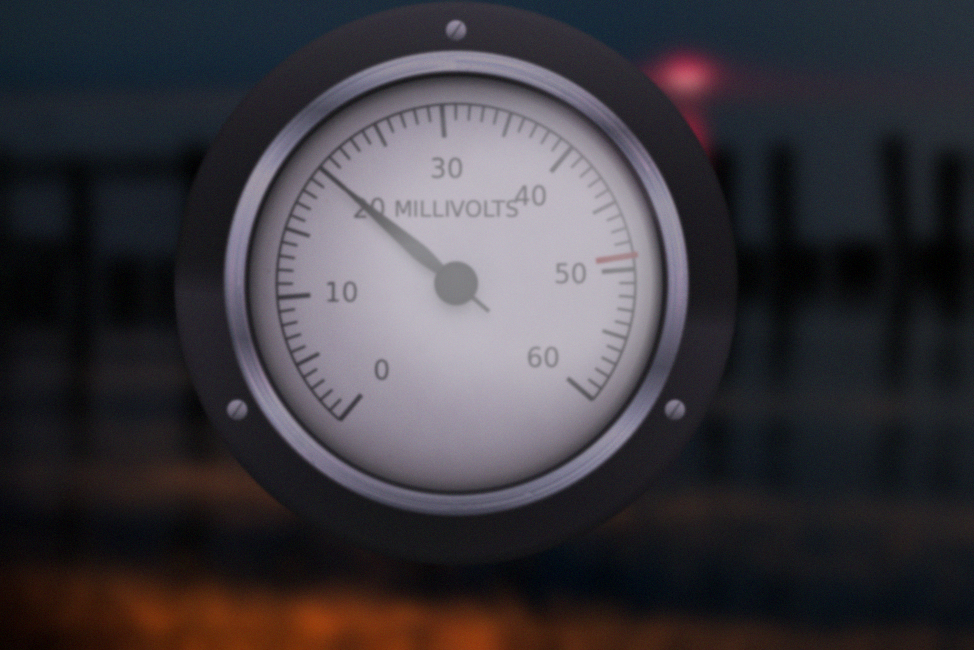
20 mV
